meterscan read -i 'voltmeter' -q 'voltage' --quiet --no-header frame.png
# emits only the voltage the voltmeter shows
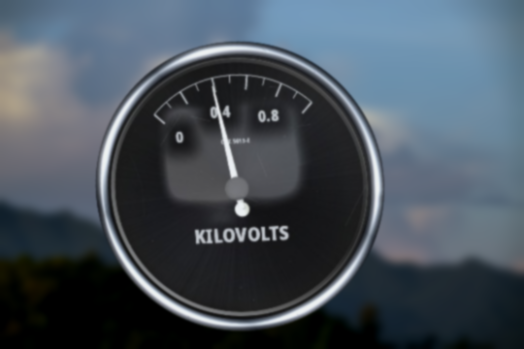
0.4 kV
